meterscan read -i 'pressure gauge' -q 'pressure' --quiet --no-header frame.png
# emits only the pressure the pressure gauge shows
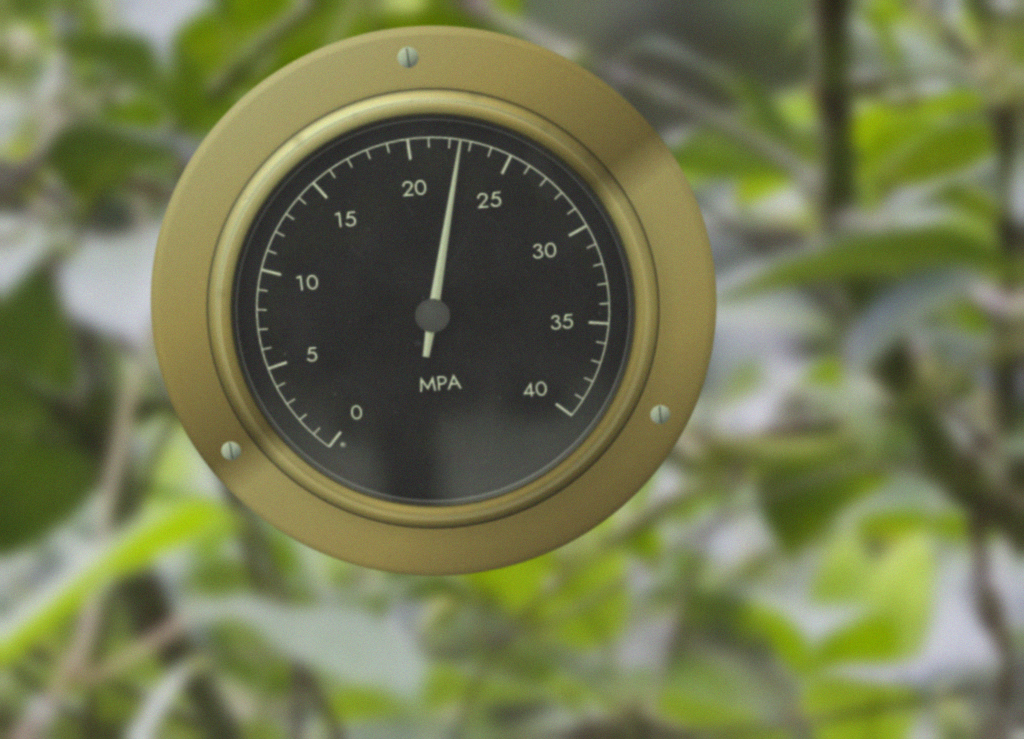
22.5 MPa
